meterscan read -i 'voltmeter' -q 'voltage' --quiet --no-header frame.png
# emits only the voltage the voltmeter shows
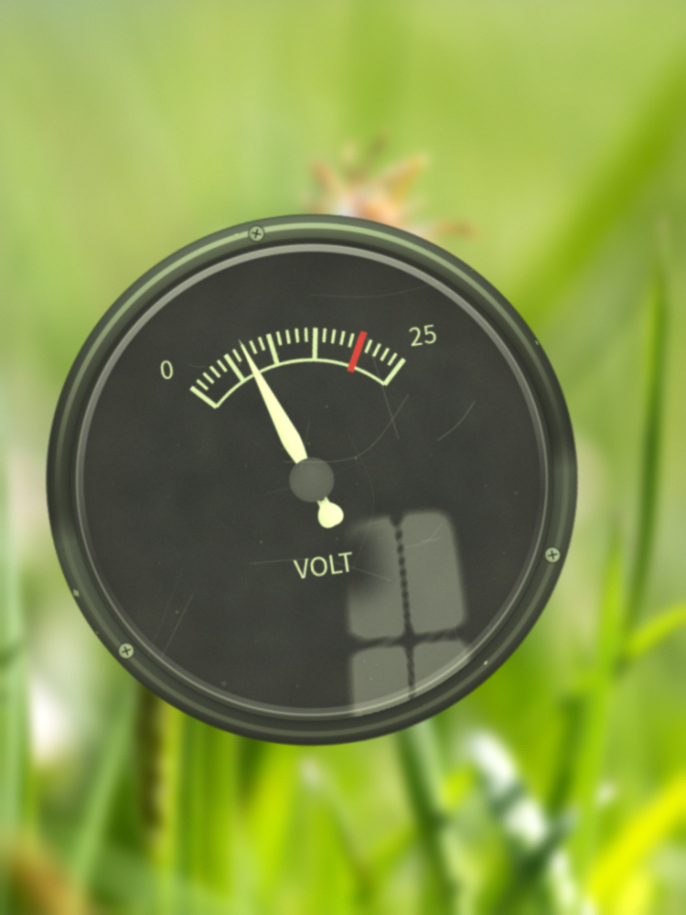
7 V
